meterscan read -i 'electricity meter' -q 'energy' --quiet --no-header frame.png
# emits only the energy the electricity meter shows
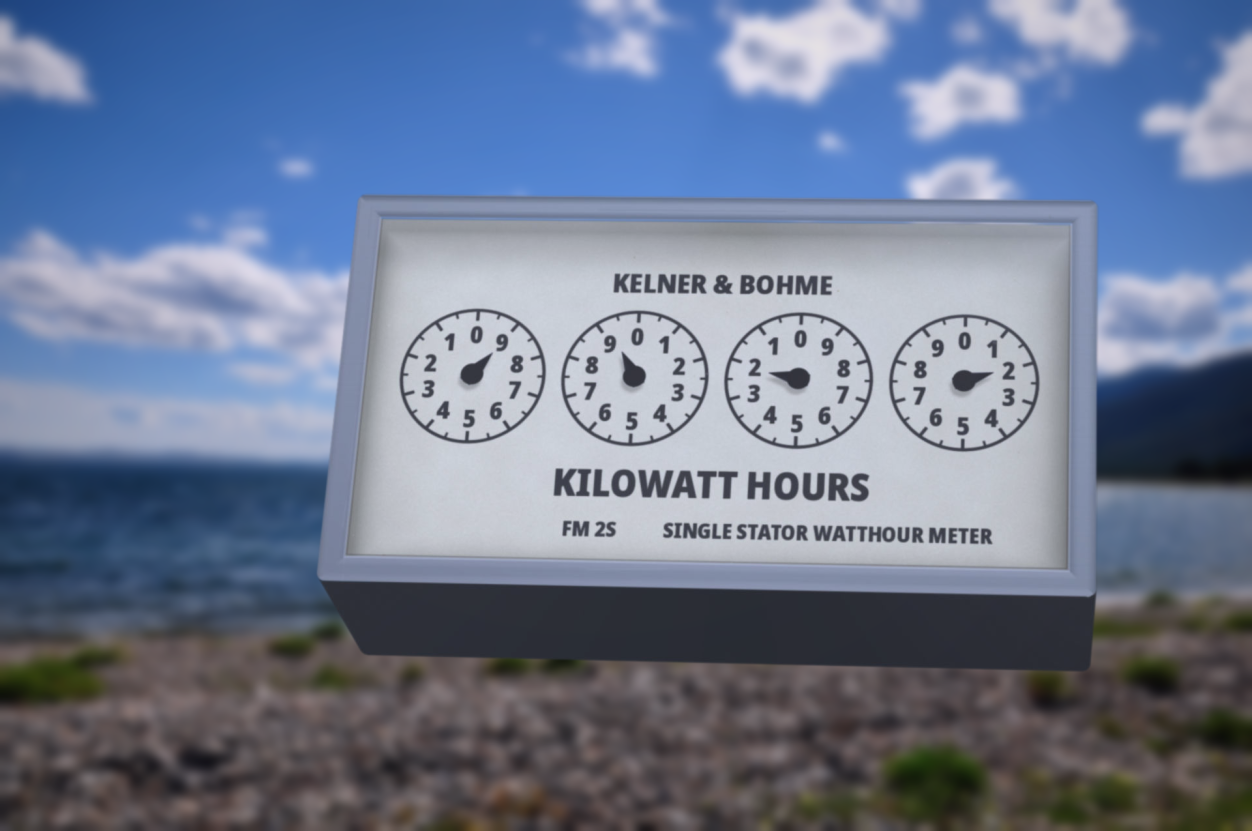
8922 kWh
